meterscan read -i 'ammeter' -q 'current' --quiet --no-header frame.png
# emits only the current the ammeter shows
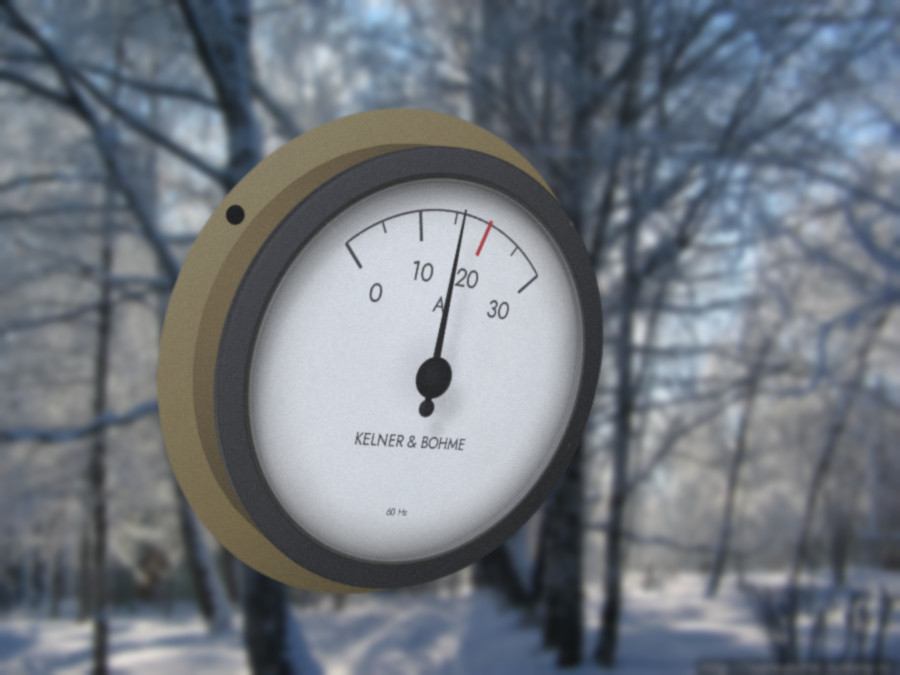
15 A
